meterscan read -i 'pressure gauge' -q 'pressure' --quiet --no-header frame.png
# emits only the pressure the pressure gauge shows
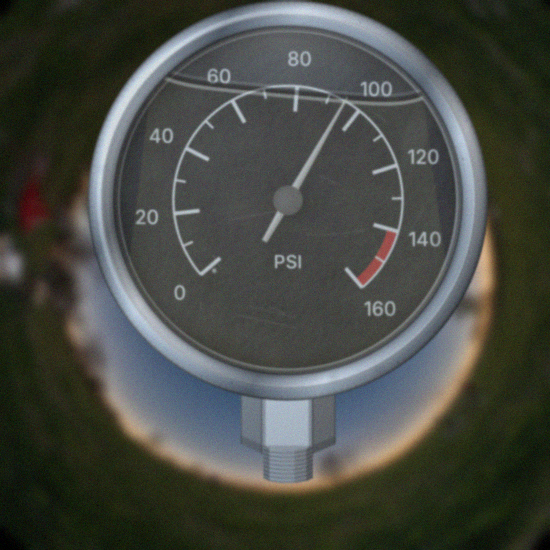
95 psi
